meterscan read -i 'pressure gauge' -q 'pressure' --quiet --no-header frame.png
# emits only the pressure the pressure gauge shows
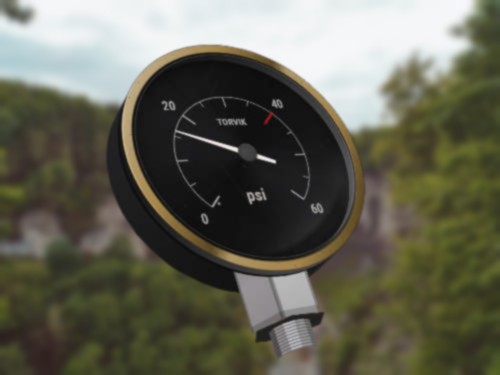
15 psi
